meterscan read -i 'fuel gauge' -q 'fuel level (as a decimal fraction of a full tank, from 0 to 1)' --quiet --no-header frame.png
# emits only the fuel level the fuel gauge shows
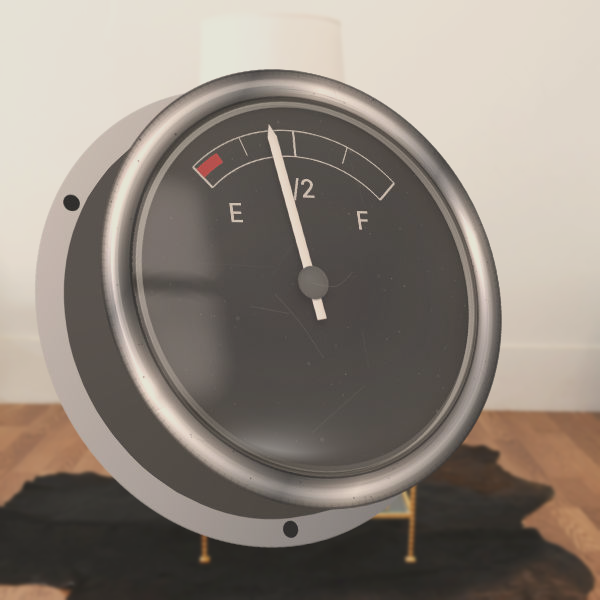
0.375
